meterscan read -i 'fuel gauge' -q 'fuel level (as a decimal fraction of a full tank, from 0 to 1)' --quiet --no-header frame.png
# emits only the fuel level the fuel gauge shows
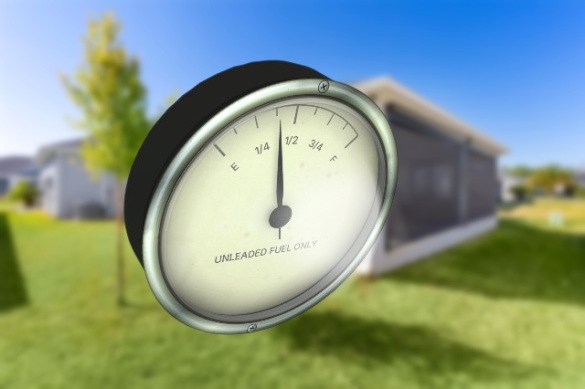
0.375
